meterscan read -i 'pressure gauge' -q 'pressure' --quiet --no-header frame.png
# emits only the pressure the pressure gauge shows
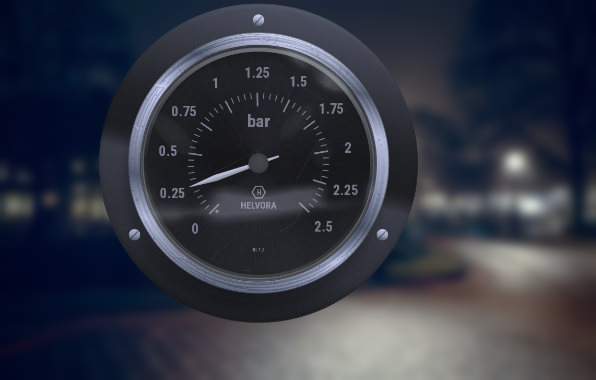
0.25 bar
